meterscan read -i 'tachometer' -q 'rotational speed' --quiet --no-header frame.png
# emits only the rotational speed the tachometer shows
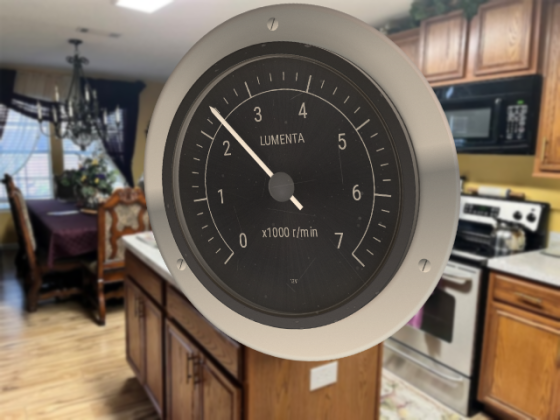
2400 rpm
